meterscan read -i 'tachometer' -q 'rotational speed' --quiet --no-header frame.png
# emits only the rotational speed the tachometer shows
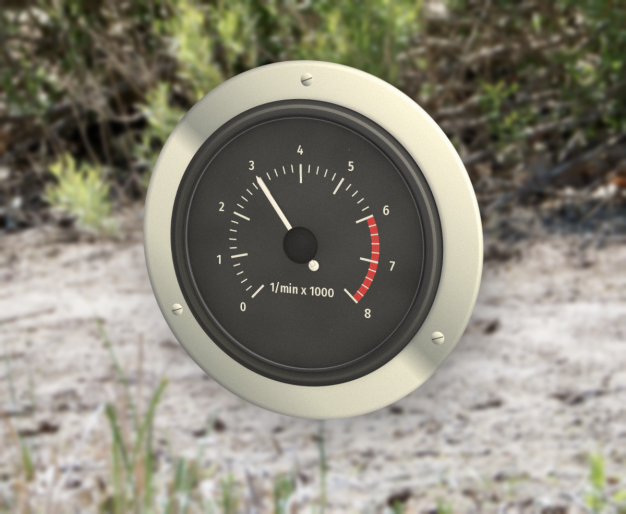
3000 rpm
